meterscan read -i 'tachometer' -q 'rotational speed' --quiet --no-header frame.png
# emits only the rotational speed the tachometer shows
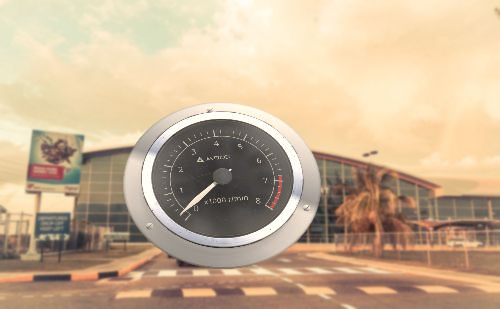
200 rpm
